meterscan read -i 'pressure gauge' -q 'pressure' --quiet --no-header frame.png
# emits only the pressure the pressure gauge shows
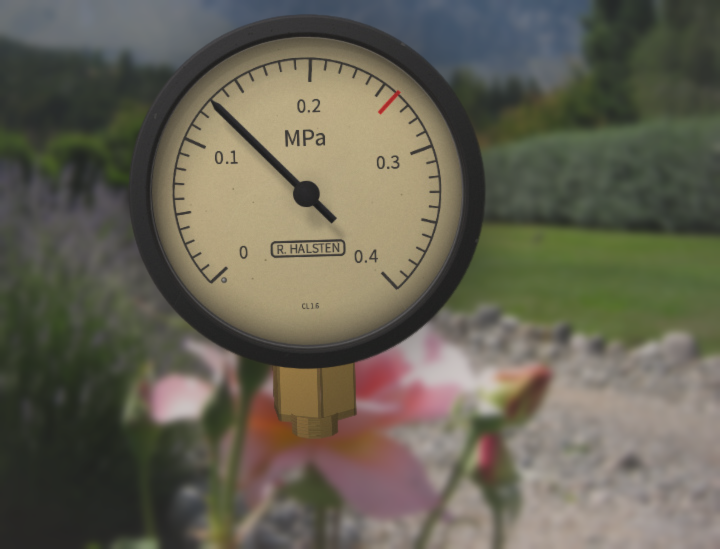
0.13 MPa
